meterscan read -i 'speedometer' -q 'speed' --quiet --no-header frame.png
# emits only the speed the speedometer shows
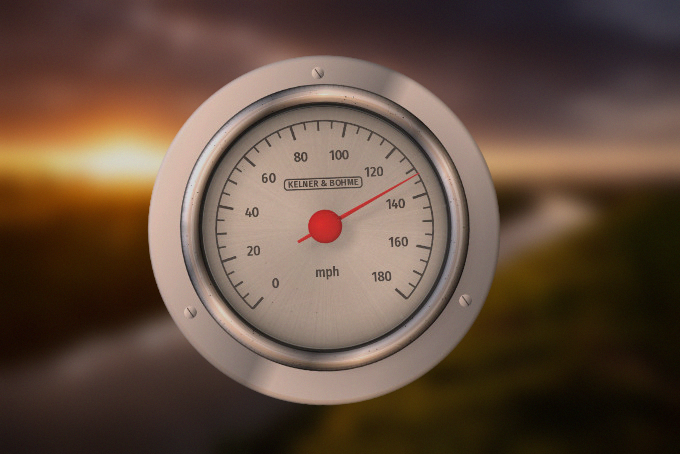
132.5 mph
